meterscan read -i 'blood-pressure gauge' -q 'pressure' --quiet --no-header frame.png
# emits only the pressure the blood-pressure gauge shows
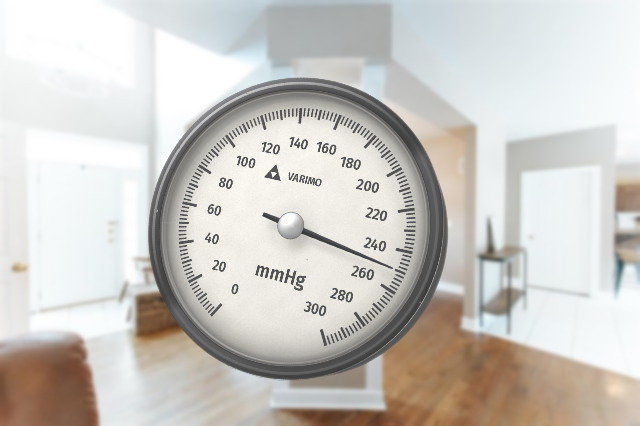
250 mmHg
